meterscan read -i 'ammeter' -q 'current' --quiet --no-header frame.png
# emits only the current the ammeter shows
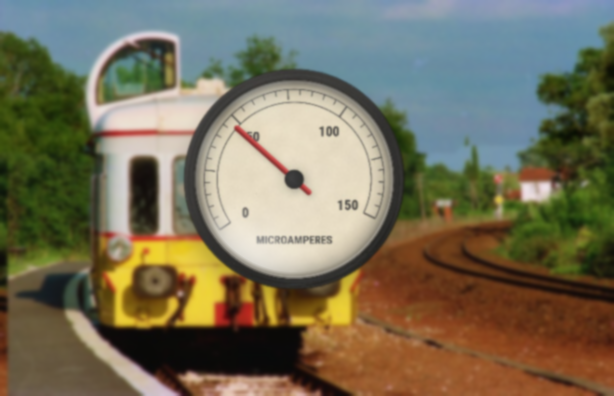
47.5 µA
